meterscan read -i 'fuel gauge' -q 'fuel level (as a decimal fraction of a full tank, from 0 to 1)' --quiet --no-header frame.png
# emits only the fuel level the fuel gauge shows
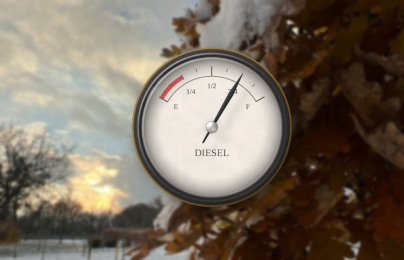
0.75
